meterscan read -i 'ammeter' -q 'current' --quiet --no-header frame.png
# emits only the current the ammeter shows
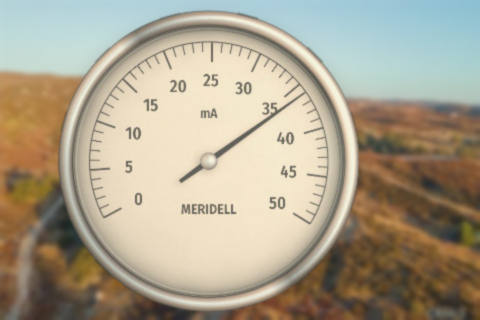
36 mA
